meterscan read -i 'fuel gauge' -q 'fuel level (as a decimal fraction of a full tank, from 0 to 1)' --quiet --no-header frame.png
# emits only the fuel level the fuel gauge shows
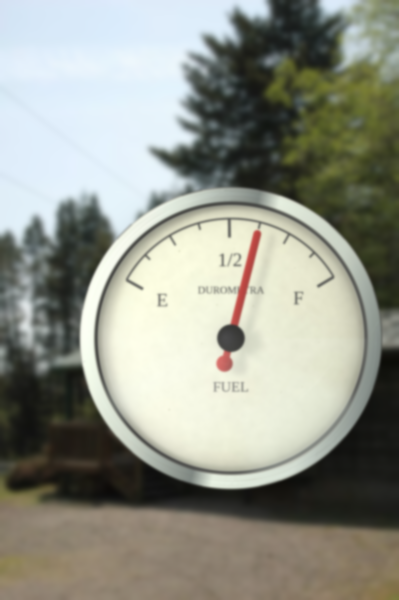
0.625
